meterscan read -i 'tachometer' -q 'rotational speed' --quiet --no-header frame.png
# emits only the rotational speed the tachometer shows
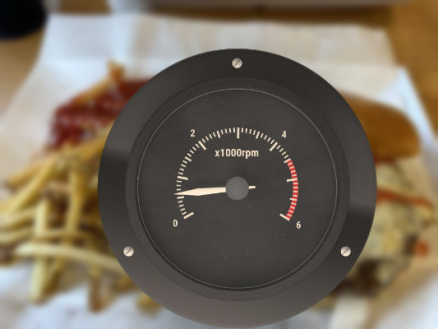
600 rpm
